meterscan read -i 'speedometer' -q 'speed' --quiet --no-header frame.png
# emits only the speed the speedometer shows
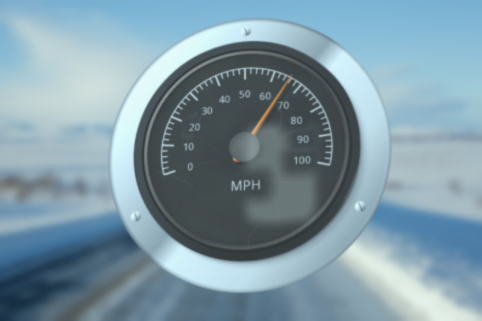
66 mph
